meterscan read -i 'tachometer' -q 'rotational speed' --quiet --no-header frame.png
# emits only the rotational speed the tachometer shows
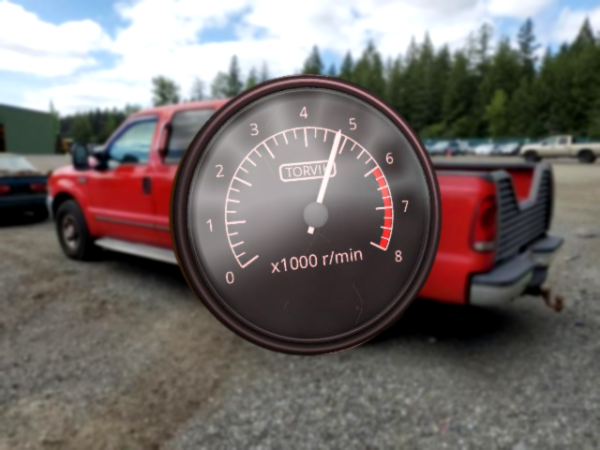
4750 rpm
